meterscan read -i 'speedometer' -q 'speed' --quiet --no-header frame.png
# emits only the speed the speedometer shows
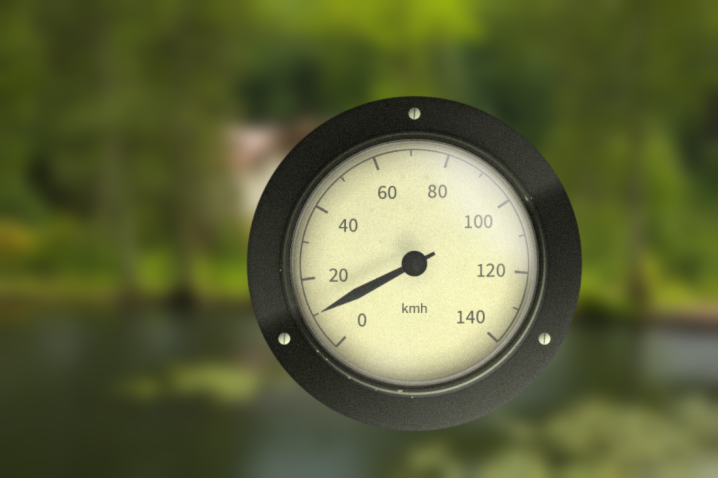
10 km/h
